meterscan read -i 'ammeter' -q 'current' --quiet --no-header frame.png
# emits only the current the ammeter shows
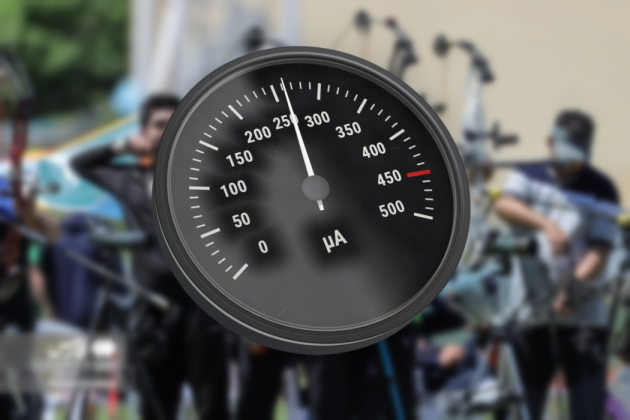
260 µA
